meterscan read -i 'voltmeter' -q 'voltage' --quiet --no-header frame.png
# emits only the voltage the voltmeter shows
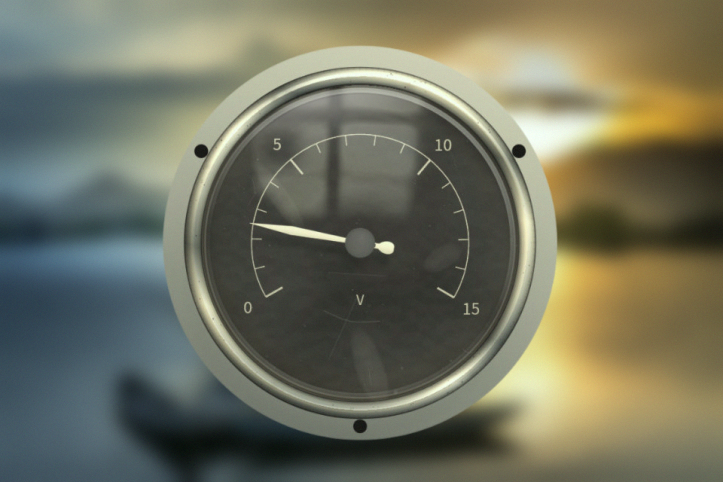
2.5 V
